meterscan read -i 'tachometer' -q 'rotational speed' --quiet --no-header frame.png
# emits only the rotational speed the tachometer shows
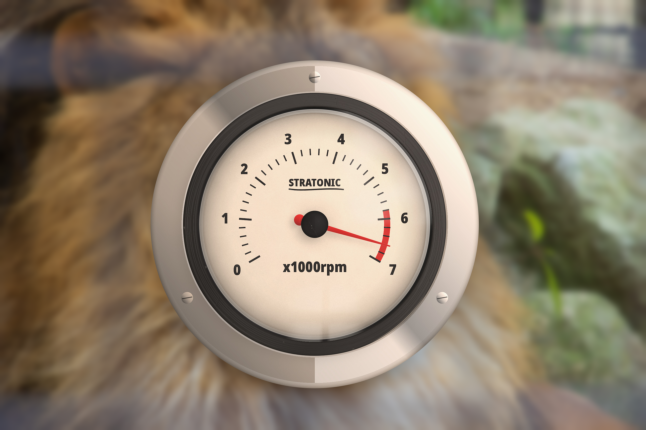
6600 rpm
